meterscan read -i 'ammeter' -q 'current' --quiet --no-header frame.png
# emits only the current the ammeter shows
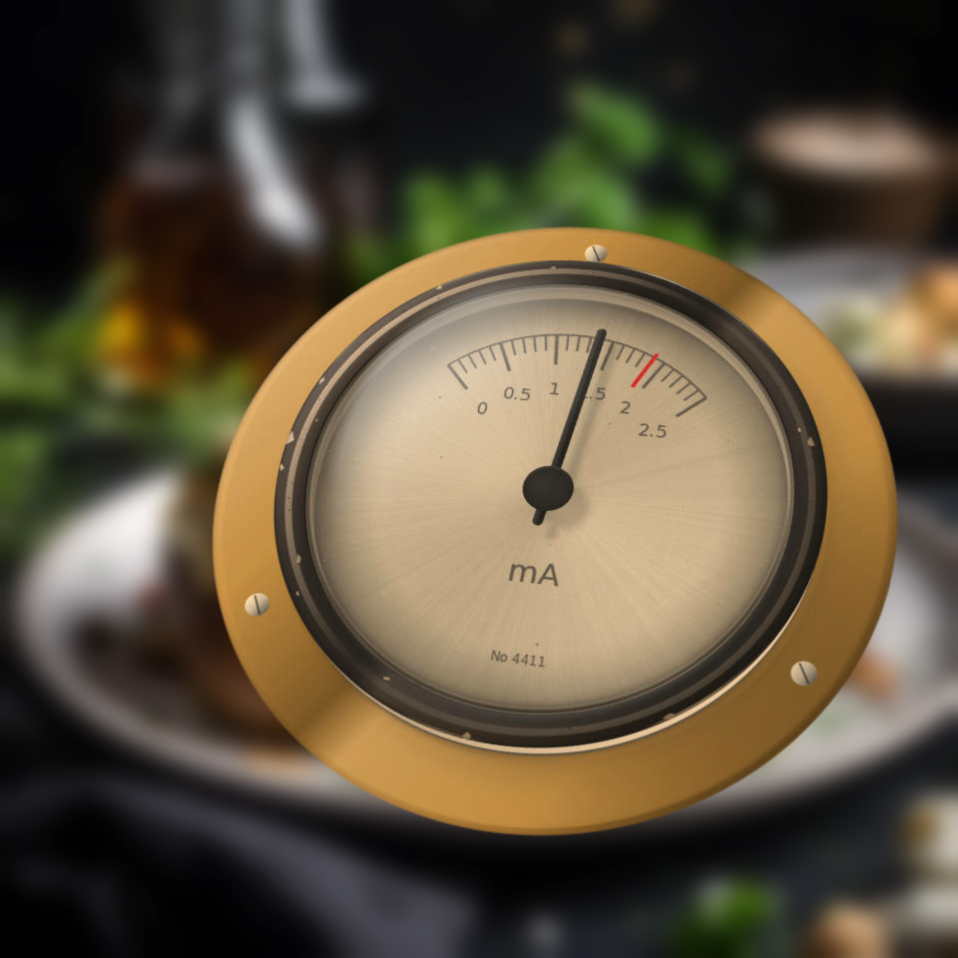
1.4 mA
